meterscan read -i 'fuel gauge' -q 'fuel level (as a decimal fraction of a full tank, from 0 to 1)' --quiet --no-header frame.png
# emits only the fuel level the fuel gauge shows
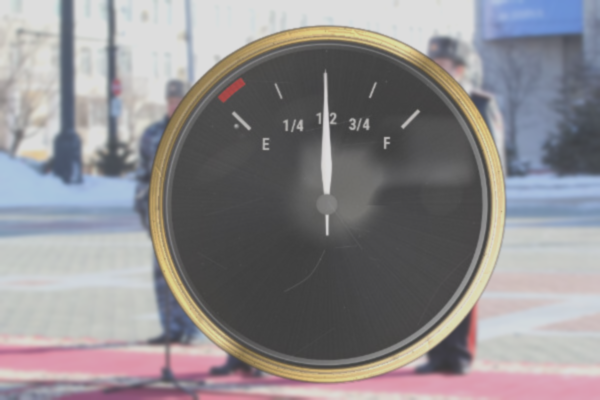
0.5
